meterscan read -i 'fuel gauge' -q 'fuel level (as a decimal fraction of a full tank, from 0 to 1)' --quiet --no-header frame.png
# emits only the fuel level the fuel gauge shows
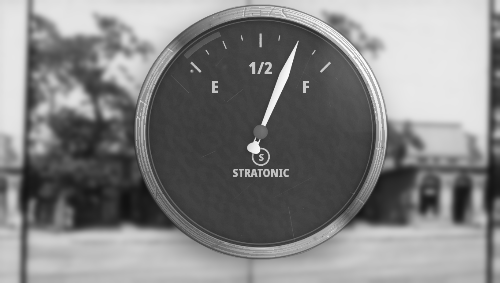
0.75
